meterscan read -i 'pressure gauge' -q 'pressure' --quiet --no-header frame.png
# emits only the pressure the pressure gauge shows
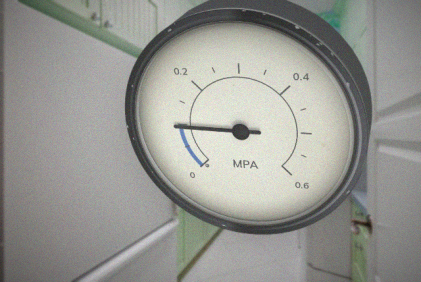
0.1 MPa
